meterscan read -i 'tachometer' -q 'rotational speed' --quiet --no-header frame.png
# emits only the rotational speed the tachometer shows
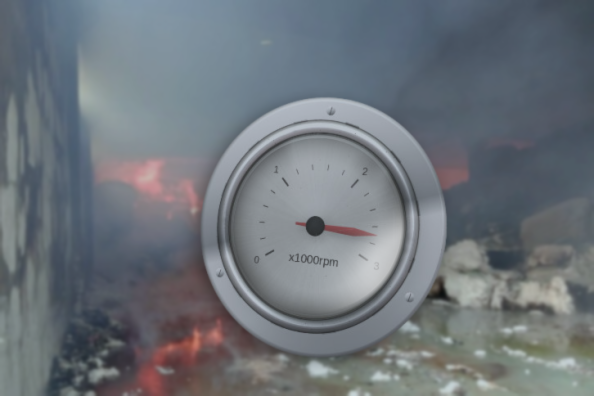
2700 rpm
